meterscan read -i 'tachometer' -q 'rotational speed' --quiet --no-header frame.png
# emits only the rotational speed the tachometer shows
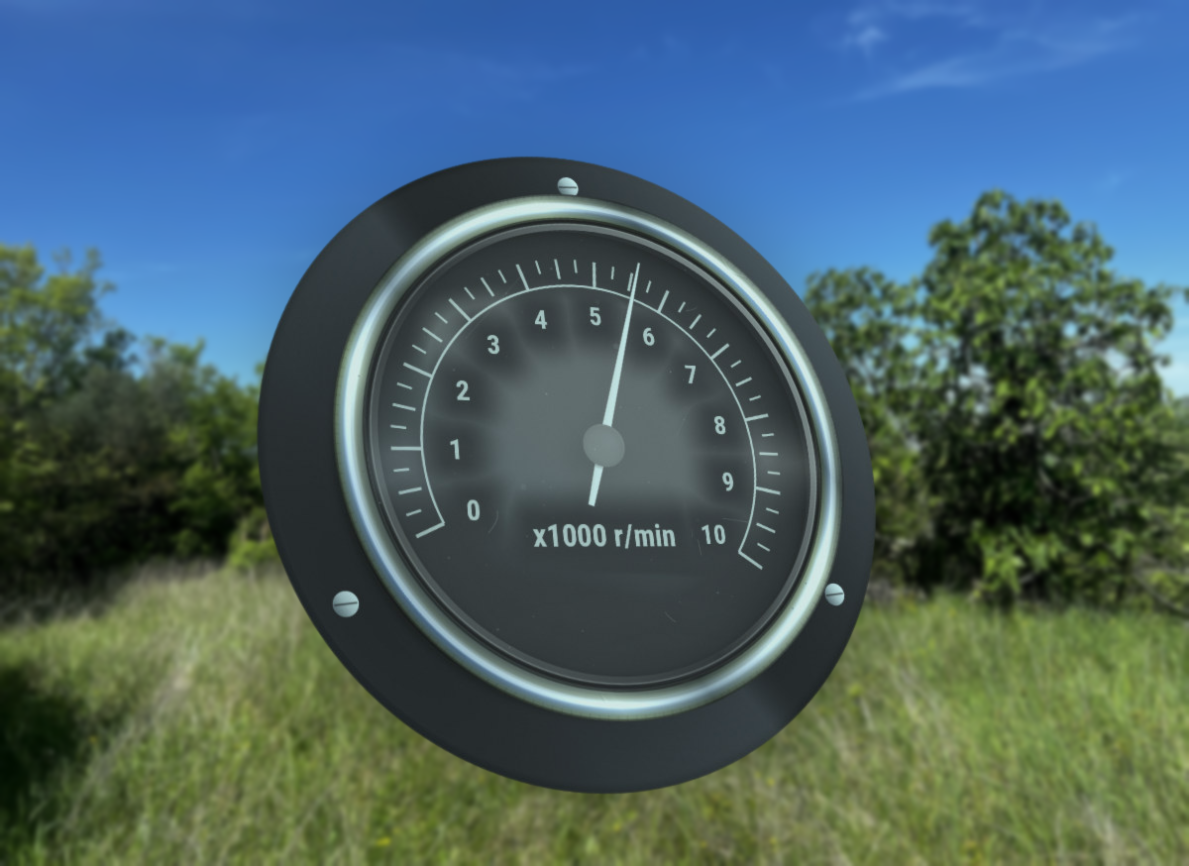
5500 rpm
